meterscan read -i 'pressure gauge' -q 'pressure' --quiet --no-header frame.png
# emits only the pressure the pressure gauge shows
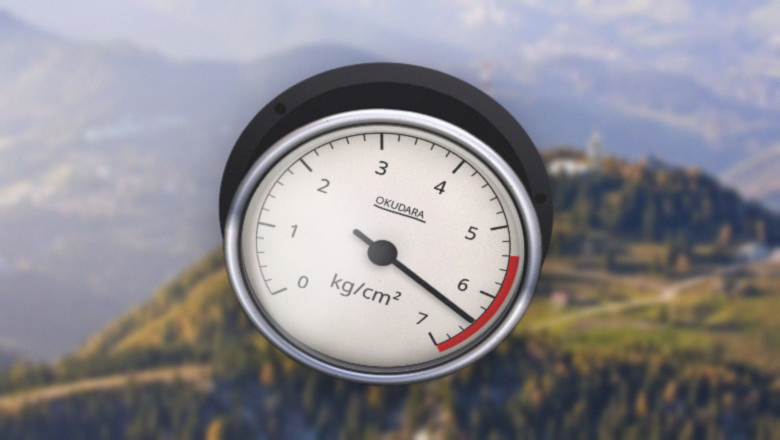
6.4 kg/cm²
